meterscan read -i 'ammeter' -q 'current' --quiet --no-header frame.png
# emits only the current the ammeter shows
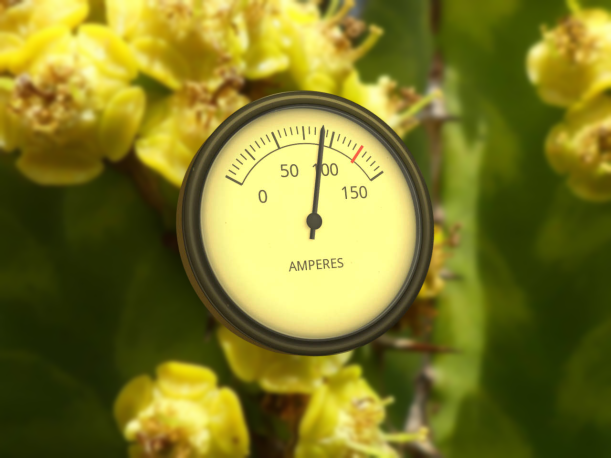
90 A
